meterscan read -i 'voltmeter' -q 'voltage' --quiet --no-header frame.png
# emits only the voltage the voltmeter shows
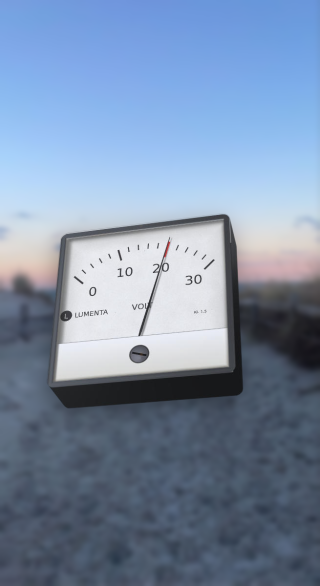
20 V
